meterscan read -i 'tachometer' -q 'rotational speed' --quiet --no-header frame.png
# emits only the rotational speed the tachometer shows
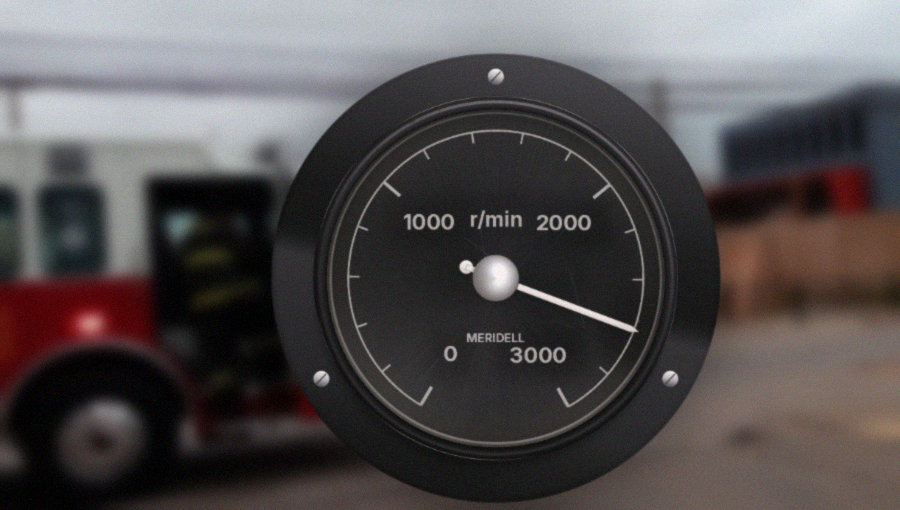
2600 rpm
